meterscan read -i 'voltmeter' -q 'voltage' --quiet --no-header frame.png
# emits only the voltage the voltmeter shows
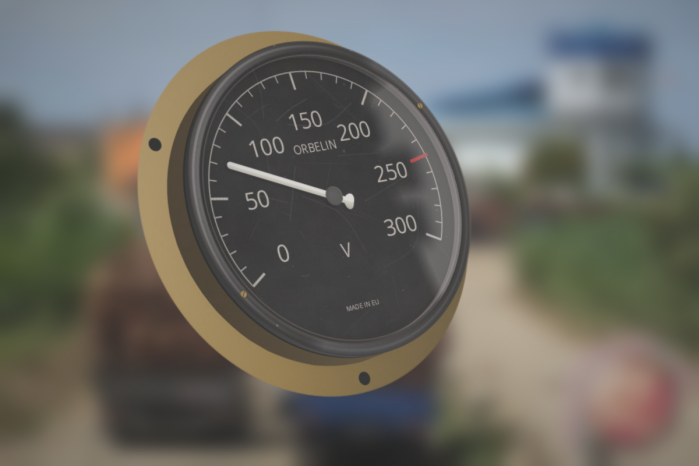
70 V
